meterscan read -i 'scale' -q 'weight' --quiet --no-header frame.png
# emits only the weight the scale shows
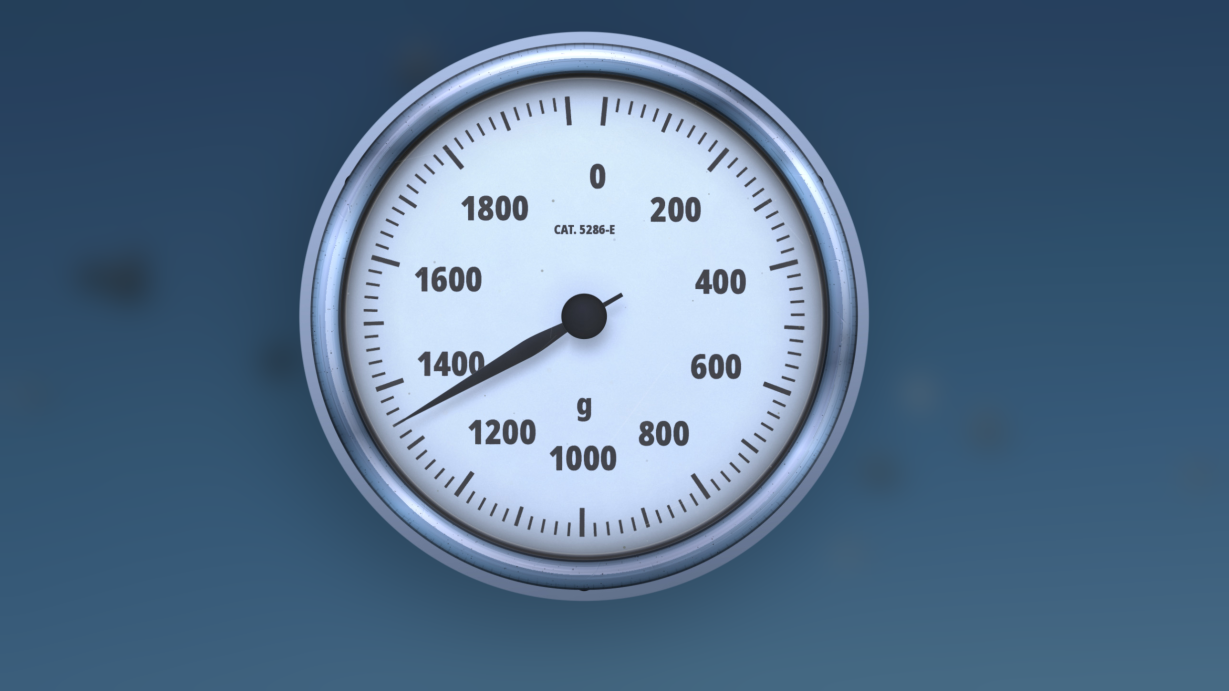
1340 g
